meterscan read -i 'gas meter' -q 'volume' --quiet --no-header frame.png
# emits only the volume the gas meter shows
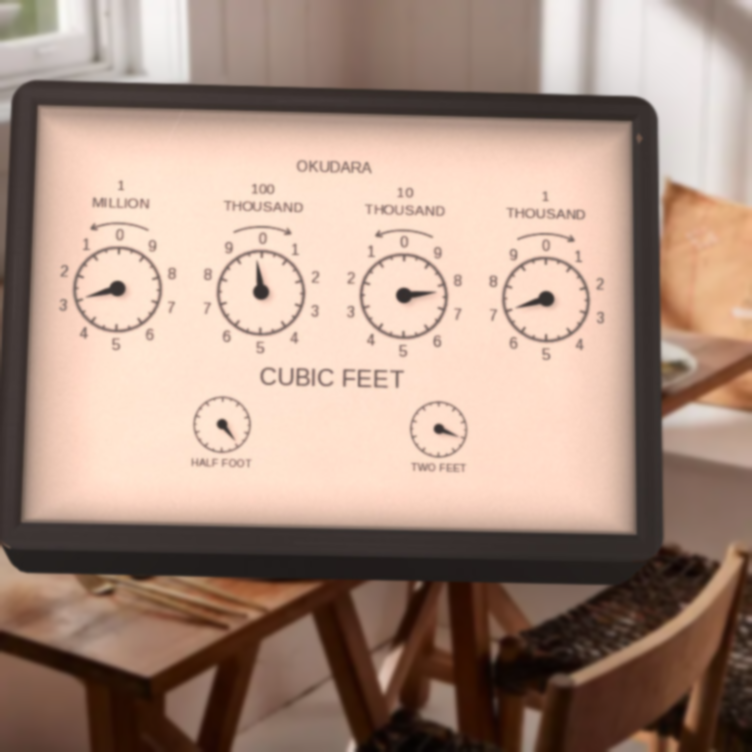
297700 ft³
